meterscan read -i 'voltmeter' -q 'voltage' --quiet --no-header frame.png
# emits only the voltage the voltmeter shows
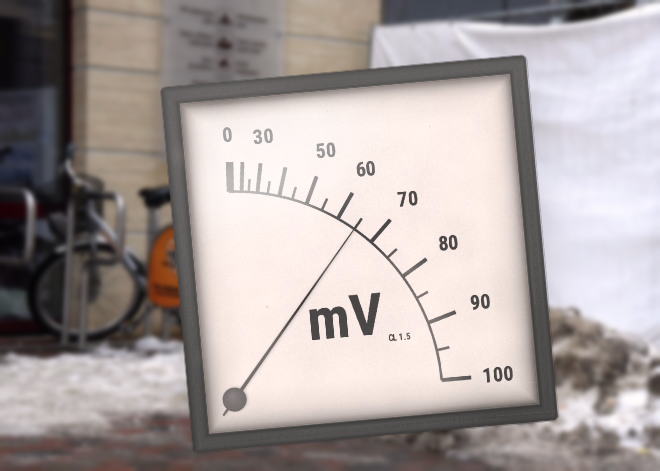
65 mV
